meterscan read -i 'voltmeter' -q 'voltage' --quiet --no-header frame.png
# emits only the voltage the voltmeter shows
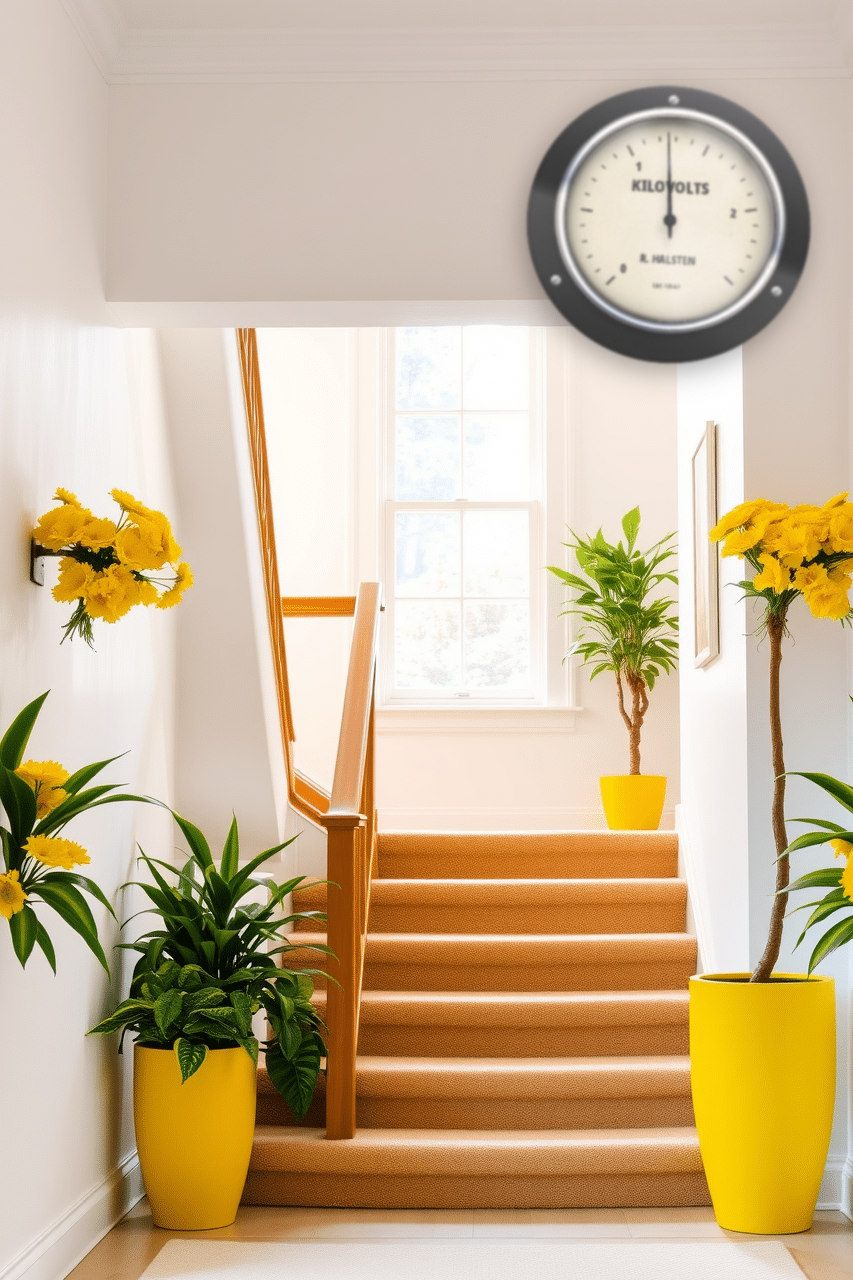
1.25 kV
